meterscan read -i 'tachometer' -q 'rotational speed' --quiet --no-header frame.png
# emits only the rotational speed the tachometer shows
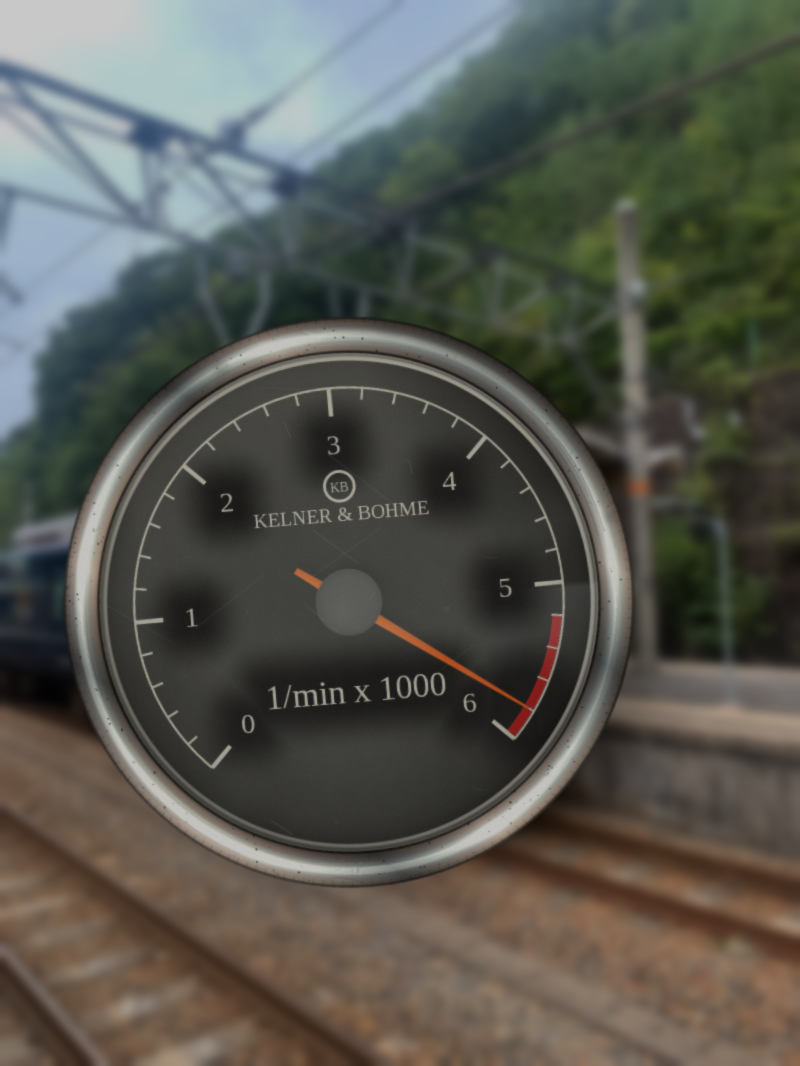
5800 rpm
